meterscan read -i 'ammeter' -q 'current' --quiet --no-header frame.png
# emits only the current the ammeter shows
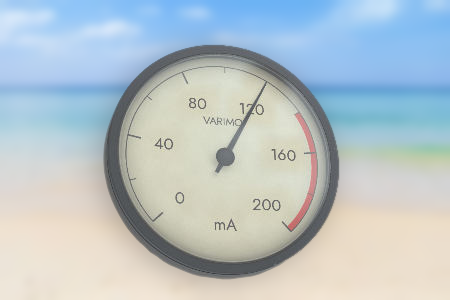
120 mA
